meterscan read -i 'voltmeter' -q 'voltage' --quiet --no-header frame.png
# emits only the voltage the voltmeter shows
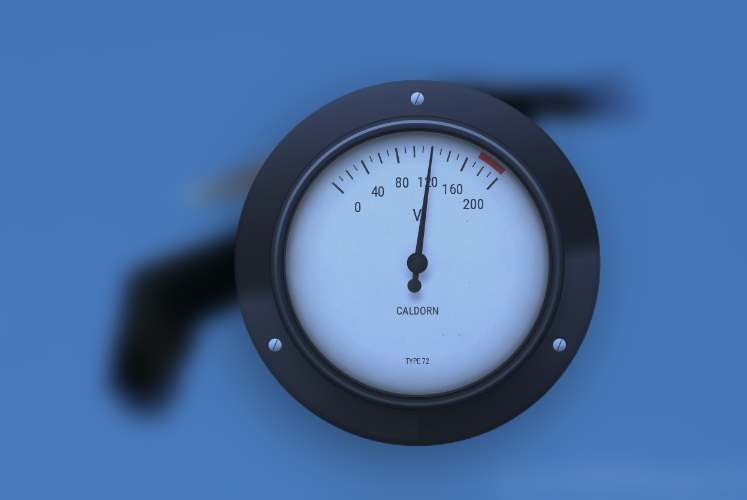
120 V
